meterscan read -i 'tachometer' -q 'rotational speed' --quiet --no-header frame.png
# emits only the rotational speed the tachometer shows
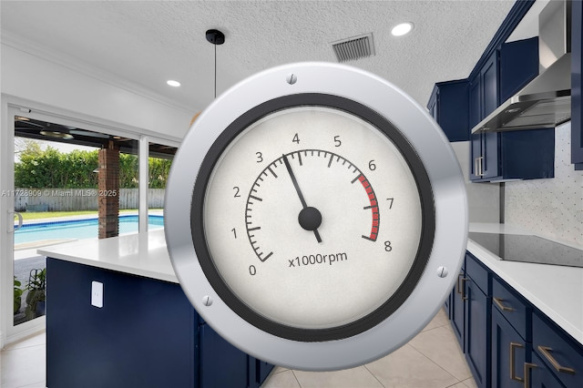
3600 rpm
